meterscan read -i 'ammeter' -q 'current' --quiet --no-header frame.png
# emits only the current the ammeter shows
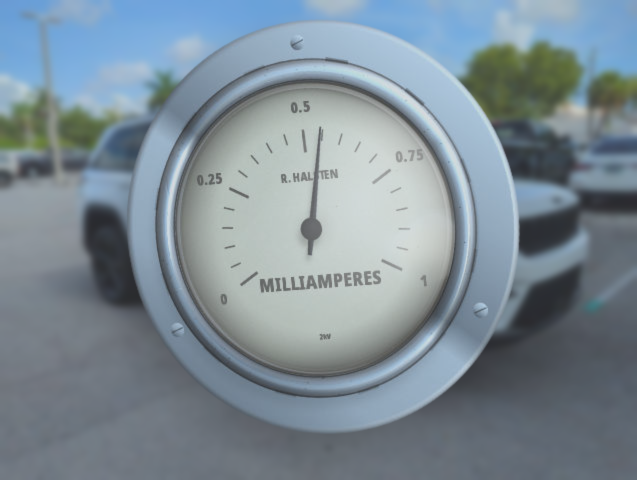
0.55 mA
